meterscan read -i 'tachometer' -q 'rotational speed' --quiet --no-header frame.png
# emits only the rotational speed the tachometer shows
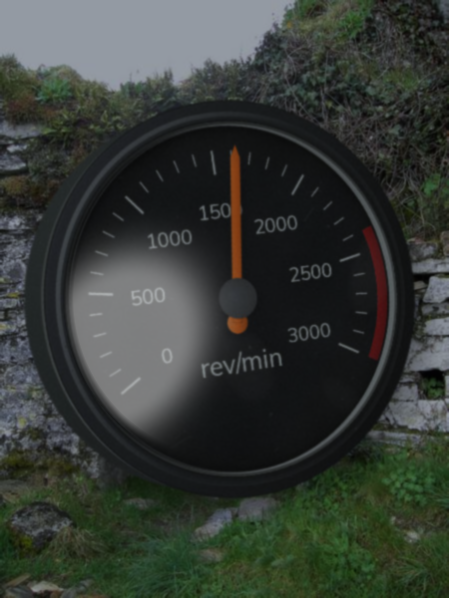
1600 rpm
